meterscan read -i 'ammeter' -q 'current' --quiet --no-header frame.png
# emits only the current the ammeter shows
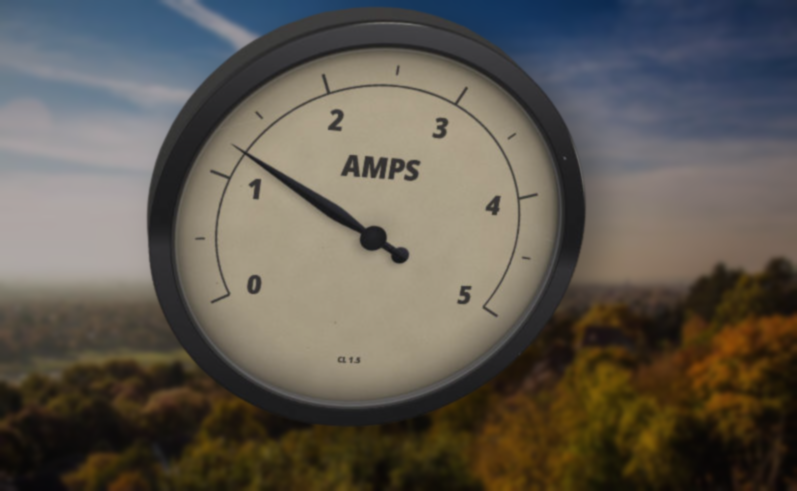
1.25 A
